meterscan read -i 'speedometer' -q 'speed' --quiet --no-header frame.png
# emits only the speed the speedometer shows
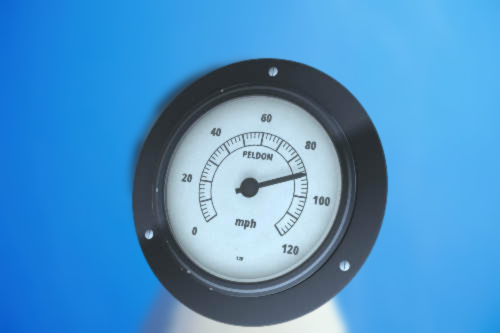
90 mph
